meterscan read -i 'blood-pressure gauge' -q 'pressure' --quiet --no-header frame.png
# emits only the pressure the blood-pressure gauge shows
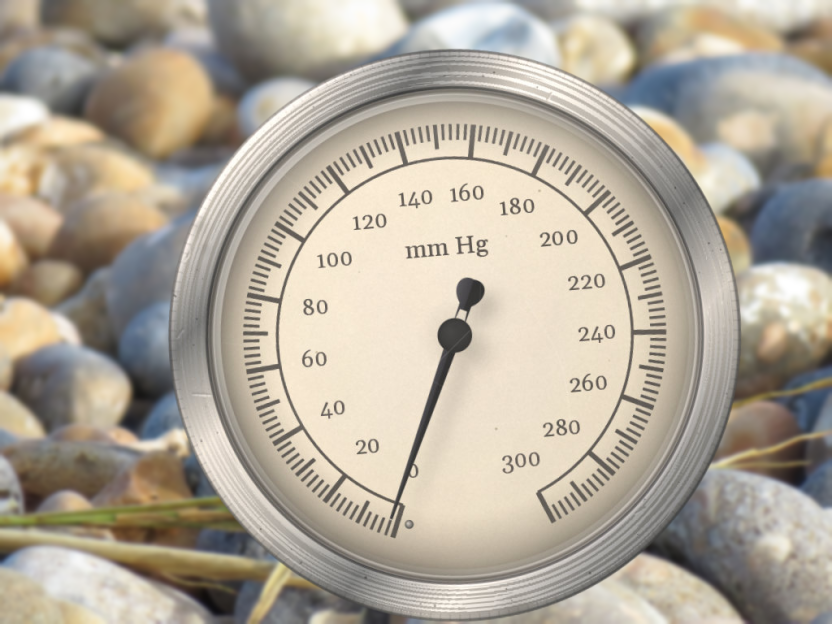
2 mmHg
